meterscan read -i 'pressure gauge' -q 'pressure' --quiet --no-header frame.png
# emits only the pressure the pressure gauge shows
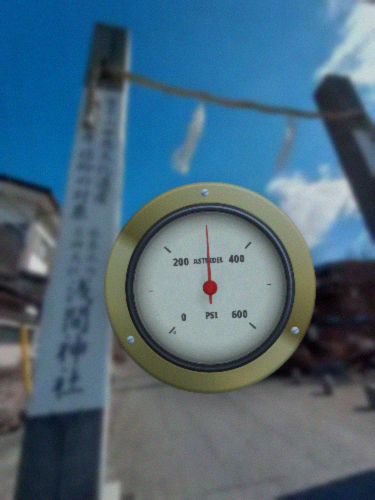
300 psi
